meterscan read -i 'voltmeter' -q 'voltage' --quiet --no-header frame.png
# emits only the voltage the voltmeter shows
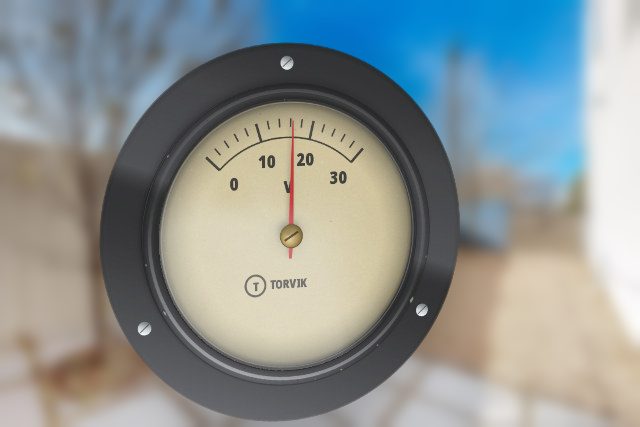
16 V
